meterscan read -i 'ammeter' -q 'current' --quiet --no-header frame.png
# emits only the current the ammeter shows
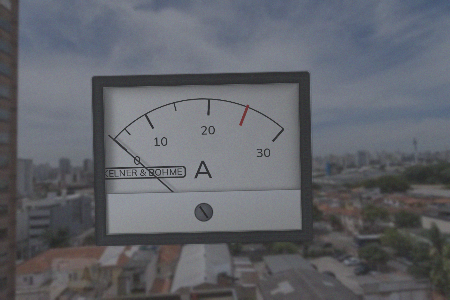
0 A
